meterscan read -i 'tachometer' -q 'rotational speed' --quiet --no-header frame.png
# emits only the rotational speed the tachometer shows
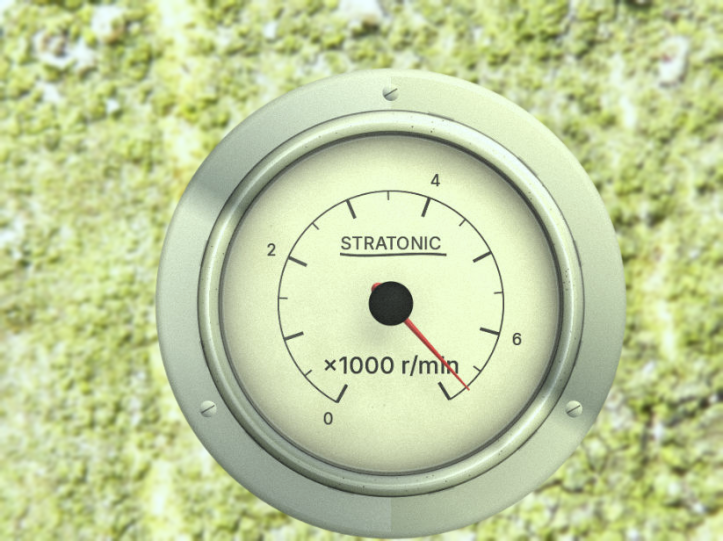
6750 rpm
